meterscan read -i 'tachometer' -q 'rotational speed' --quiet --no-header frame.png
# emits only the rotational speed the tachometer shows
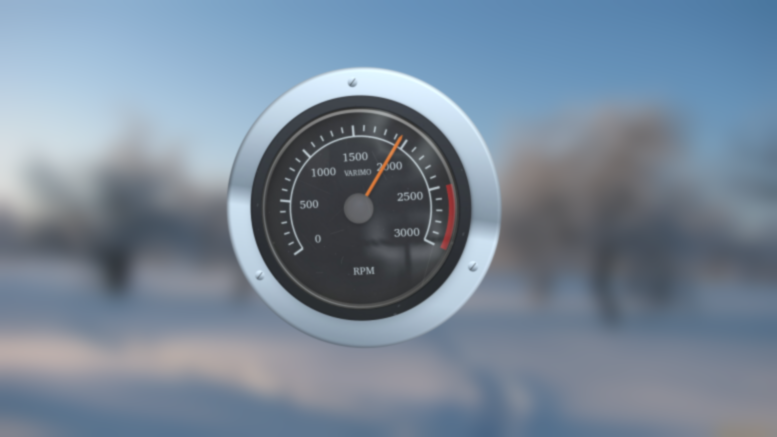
1950 rpm
